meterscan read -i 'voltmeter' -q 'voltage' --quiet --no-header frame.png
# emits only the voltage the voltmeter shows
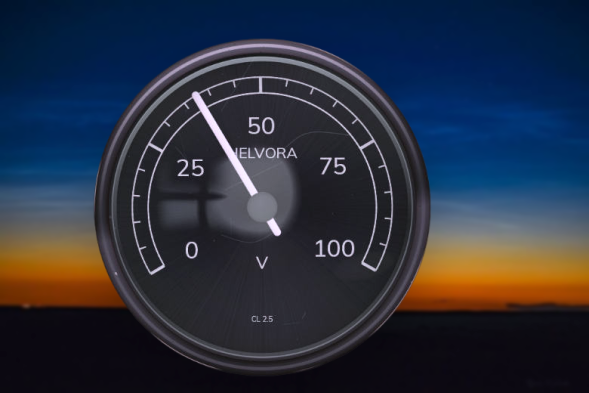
37.5 V
